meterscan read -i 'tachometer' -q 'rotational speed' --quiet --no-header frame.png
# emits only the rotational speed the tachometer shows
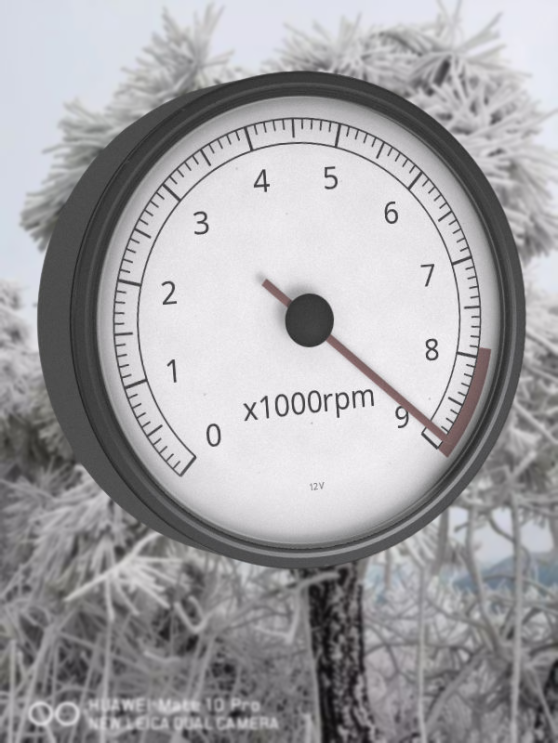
8900 rpm
